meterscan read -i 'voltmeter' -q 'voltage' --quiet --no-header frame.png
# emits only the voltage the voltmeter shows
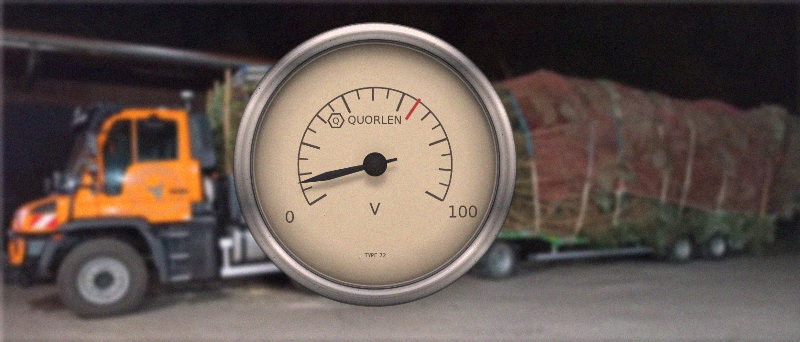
7.5 V
